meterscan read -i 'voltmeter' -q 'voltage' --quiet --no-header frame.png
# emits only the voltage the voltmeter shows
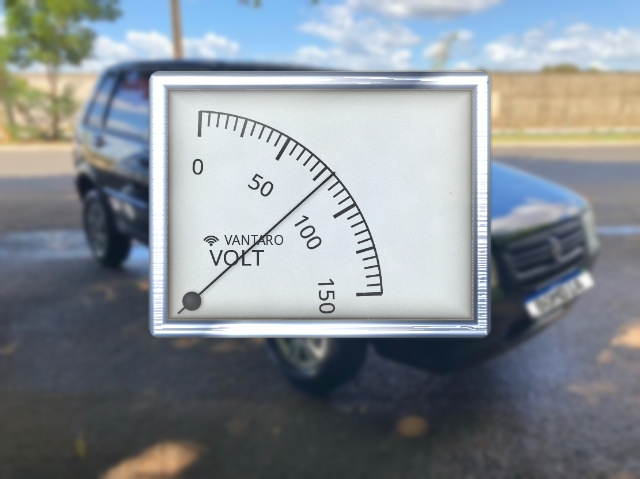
80 V
